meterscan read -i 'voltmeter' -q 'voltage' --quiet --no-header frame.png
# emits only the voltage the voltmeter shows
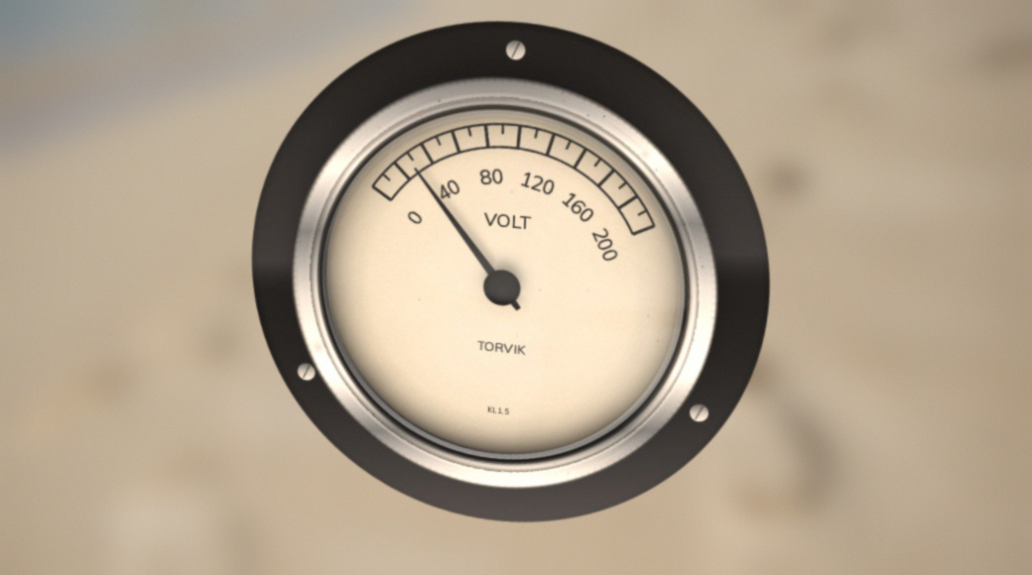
30 V
